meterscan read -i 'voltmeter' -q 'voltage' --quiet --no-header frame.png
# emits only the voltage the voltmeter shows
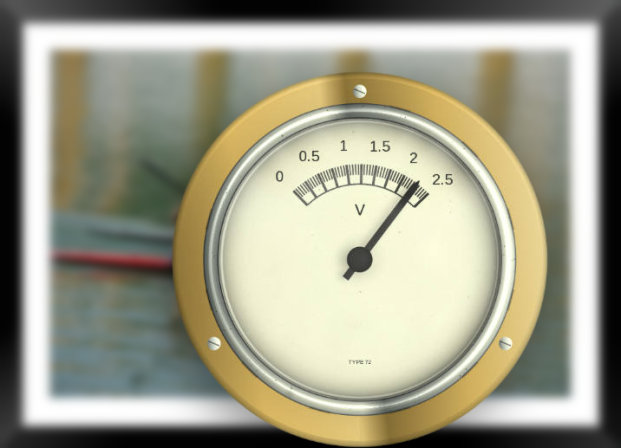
2.25 V
